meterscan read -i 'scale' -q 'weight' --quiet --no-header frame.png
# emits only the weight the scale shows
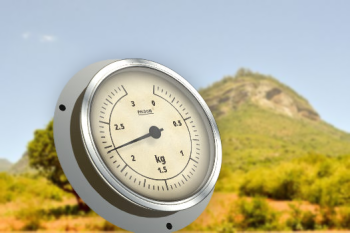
2.2 kg
